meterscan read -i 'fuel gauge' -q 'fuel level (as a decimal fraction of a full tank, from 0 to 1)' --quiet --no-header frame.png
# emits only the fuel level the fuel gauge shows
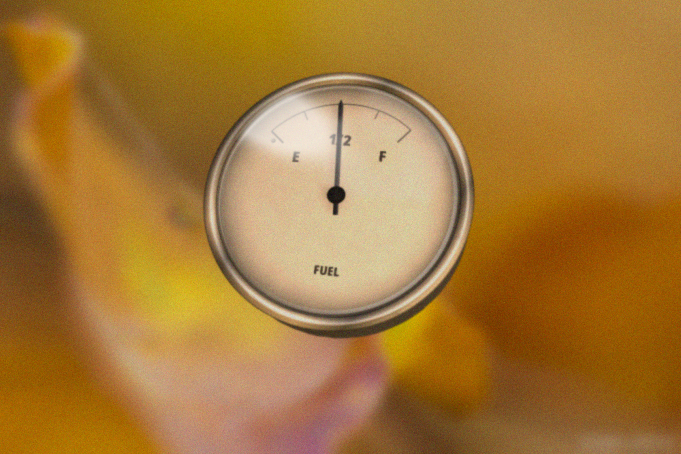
0.5
